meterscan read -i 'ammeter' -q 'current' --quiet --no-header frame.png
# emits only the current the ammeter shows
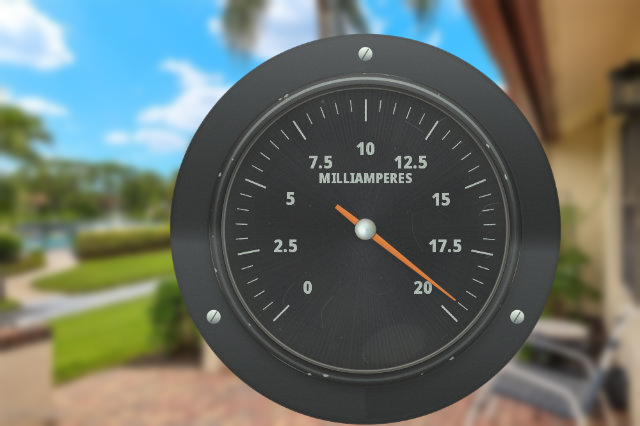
19.5 mA
